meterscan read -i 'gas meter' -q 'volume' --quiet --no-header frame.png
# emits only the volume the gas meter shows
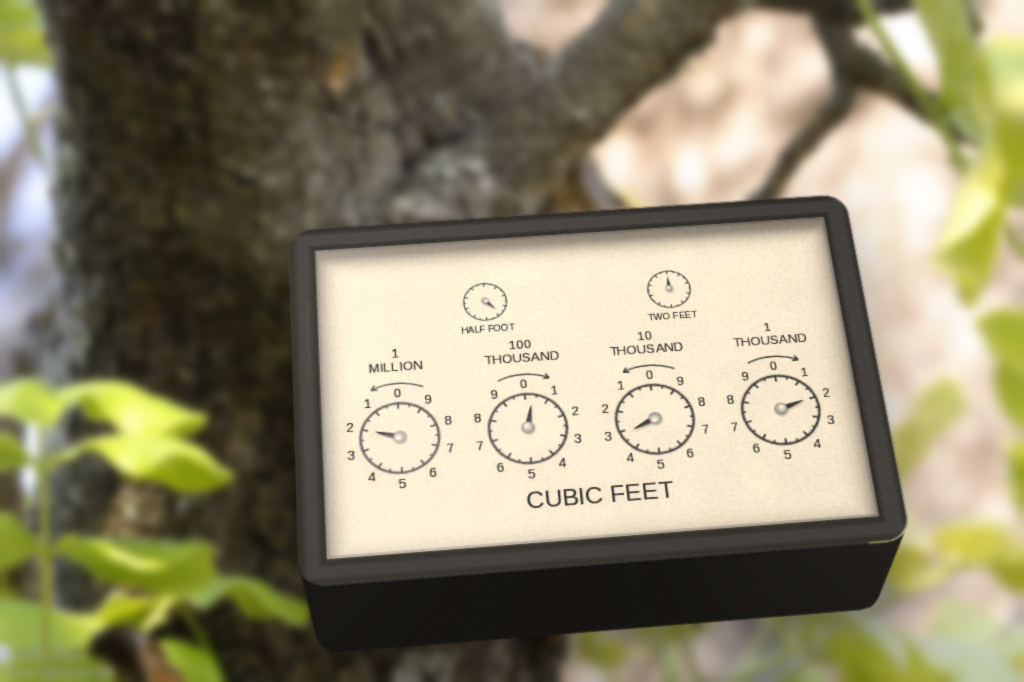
203200 ft³
